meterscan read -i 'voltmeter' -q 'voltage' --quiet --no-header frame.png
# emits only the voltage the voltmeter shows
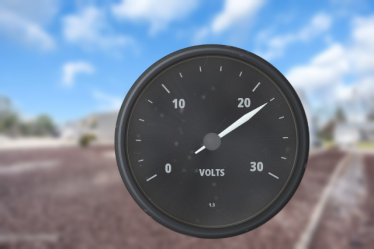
22 V
